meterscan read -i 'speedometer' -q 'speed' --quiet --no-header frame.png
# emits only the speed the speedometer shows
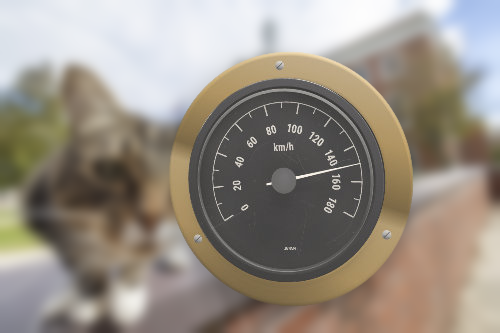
150 km/h
